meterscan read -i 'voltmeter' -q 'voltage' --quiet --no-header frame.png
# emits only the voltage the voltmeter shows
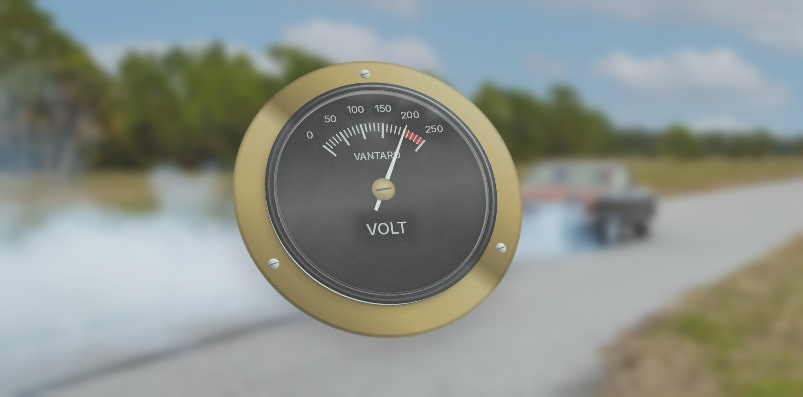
200 V
